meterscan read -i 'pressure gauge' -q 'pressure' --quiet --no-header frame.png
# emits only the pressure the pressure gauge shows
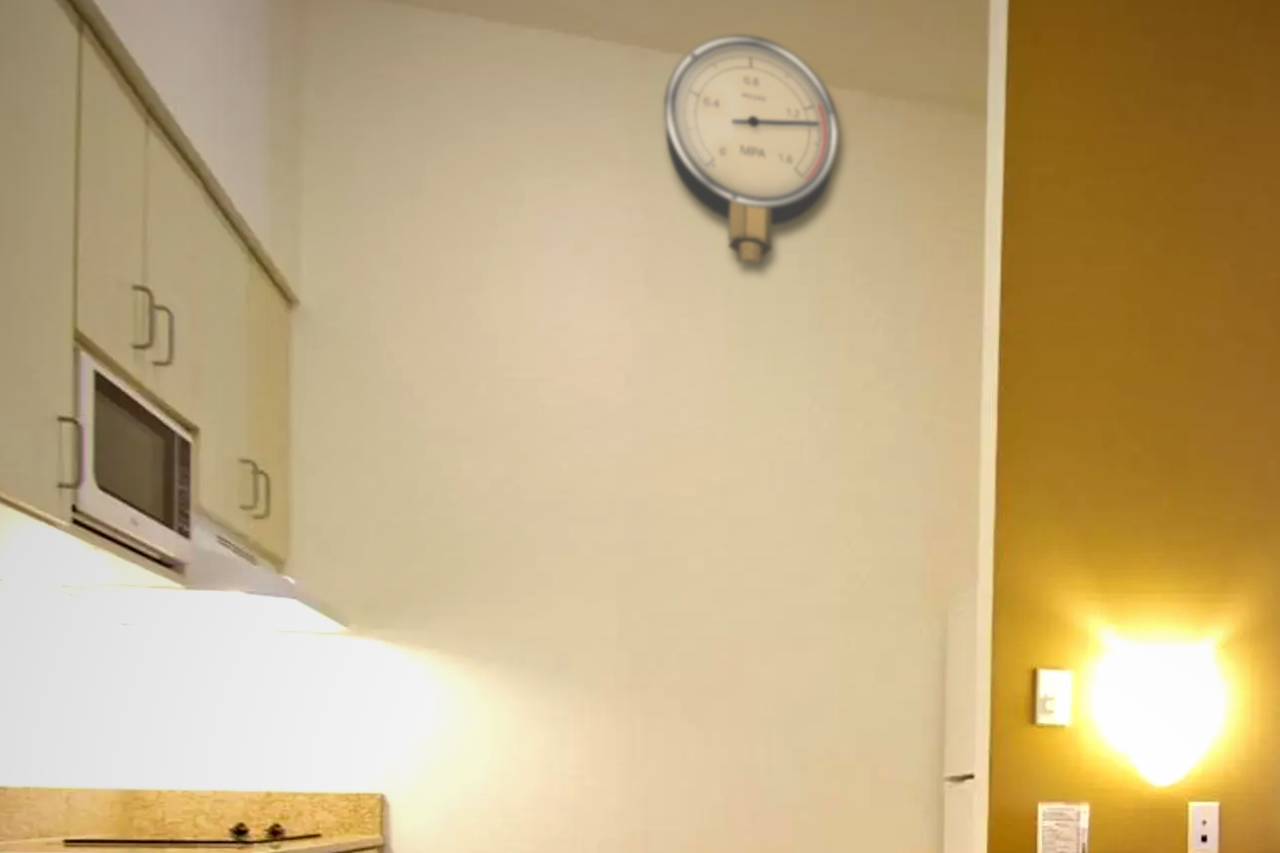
1.3 MPa
